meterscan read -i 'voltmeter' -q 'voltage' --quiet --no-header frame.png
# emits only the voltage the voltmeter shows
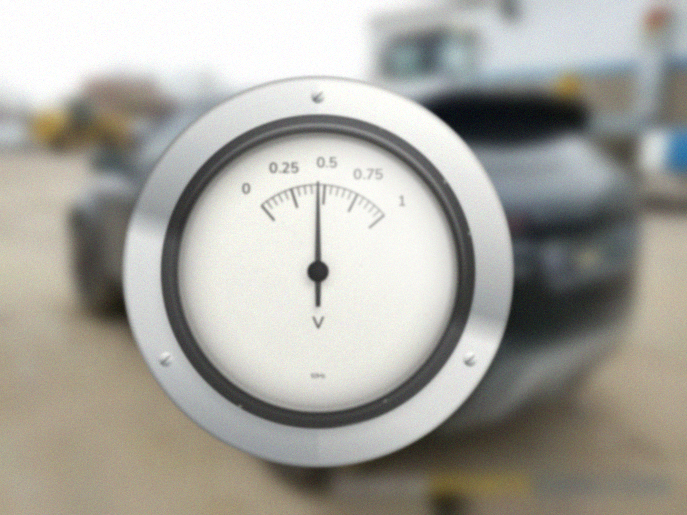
0.45 V
